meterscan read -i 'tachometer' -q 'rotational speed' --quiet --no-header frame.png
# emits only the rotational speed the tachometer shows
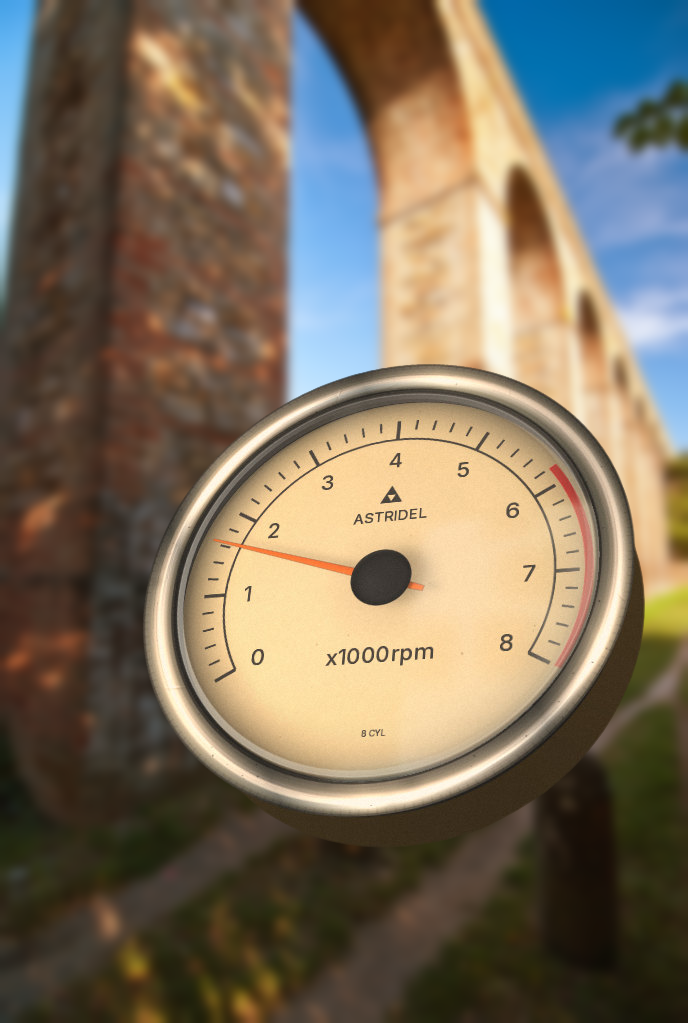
1600 rpm
